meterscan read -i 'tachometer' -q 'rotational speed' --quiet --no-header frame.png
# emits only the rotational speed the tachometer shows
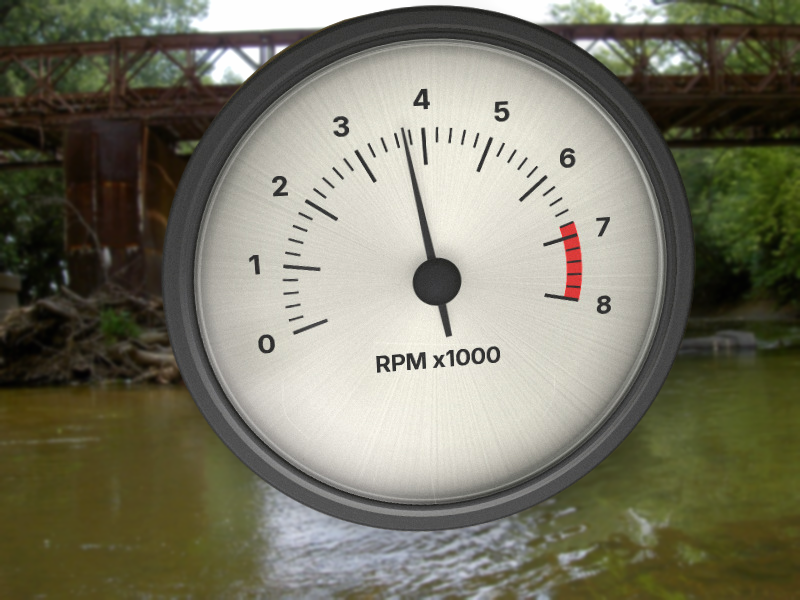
3700 rpm
